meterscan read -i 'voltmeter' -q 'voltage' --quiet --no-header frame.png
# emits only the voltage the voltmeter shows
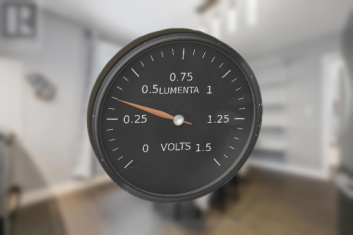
0.35 V
